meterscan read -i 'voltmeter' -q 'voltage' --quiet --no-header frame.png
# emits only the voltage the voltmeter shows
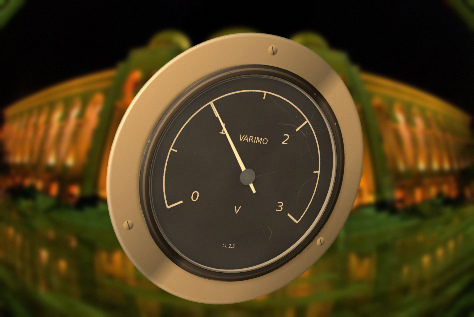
1 V
